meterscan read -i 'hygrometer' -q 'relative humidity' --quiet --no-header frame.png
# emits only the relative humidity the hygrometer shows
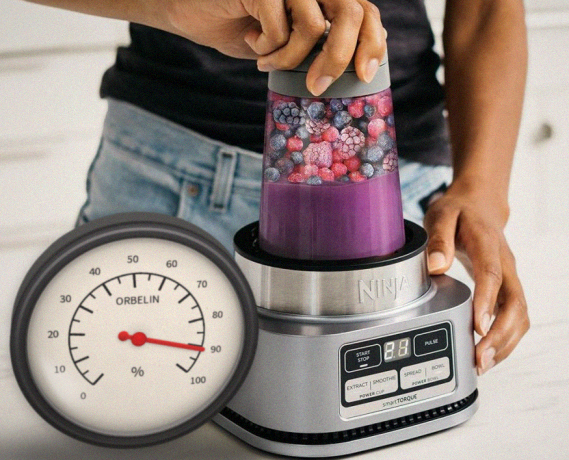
90 %
